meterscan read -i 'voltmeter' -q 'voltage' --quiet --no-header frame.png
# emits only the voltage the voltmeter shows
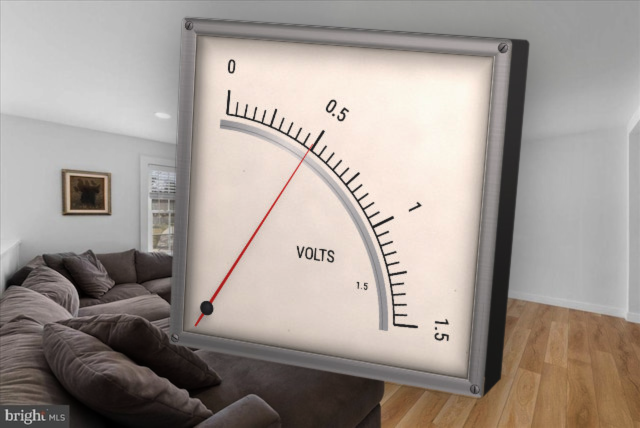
0.5 V
